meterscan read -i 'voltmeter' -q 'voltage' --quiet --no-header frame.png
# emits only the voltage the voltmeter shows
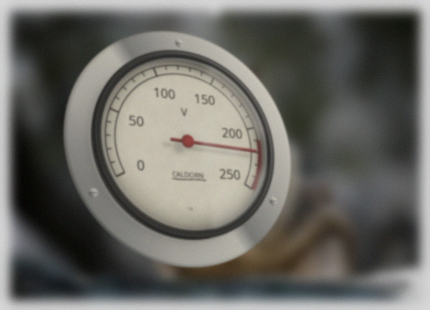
220 V
